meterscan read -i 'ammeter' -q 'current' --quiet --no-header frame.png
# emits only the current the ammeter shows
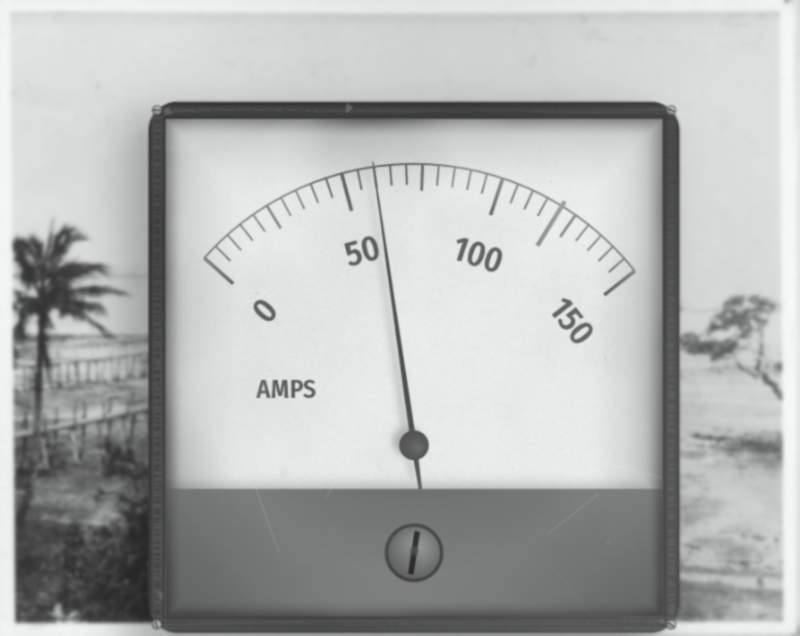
60 A
